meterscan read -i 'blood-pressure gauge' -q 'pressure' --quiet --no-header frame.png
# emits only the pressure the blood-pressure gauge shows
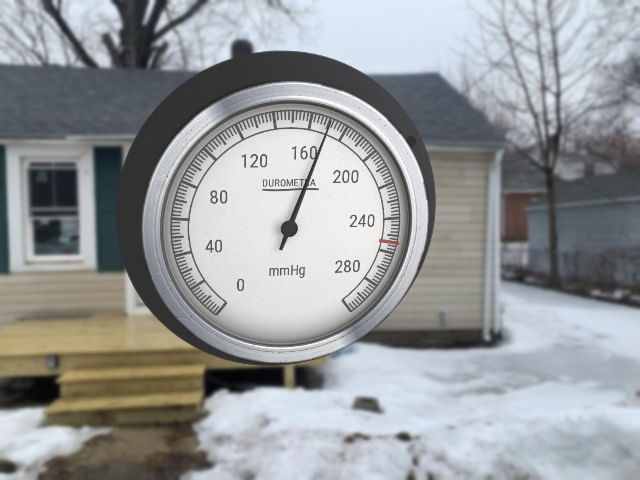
170 mmHg
